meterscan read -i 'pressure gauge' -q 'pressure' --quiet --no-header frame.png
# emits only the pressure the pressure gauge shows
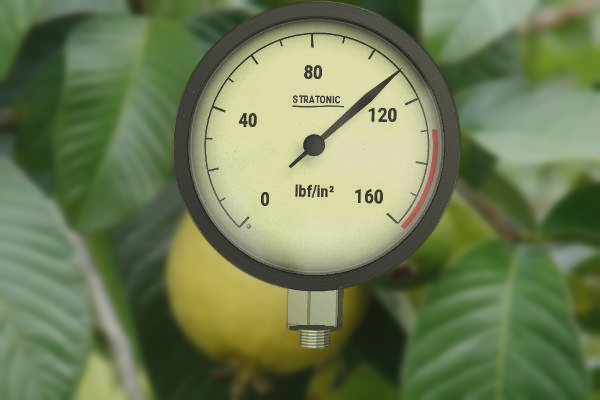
110 psi
